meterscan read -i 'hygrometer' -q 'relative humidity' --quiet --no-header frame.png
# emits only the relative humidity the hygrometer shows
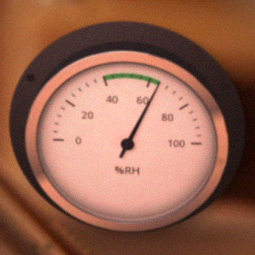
64 %
